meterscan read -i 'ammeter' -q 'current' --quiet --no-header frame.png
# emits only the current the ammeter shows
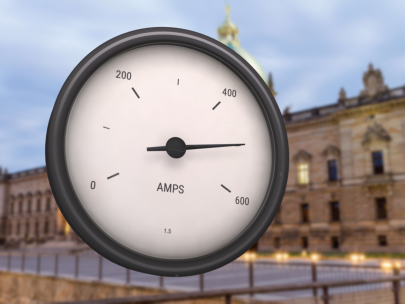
500 A
